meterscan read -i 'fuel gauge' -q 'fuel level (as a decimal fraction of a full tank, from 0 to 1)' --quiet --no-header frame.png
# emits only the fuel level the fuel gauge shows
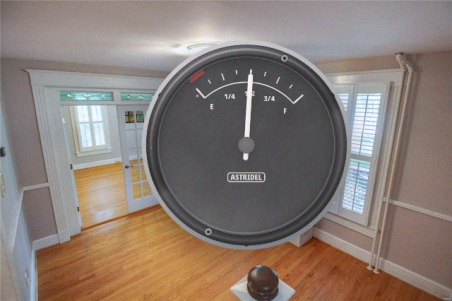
0.5
